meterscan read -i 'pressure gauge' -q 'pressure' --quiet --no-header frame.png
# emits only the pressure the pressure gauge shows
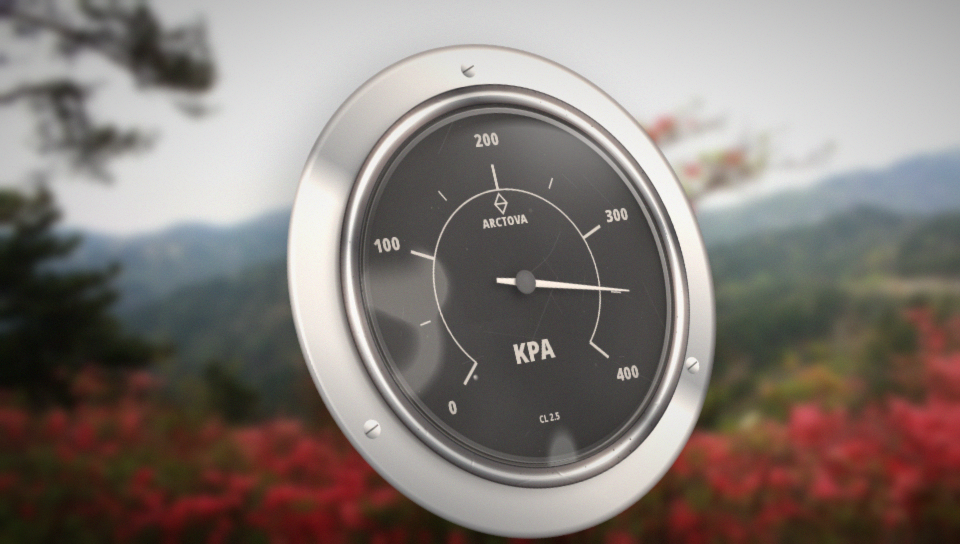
350 kPa
